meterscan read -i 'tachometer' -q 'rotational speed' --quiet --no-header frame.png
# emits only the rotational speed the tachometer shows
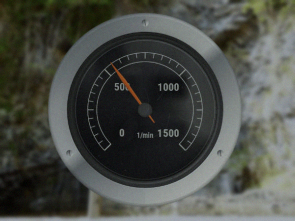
550 rpm
